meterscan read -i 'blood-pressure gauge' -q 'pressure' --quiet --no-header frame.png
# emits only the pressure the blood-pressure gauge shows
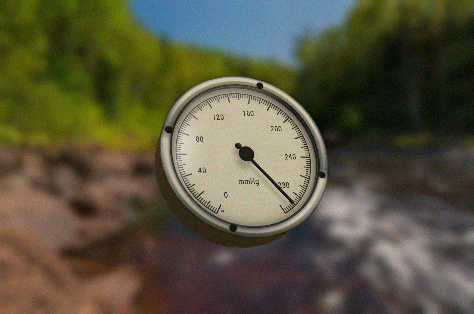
290 mmHg
